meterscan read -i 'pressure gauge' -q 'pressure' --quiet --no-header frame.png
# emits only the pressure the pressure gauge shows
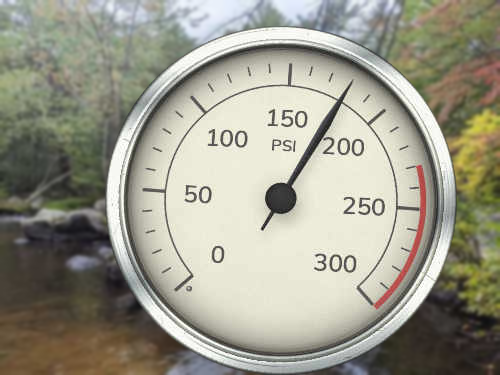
180 psi
